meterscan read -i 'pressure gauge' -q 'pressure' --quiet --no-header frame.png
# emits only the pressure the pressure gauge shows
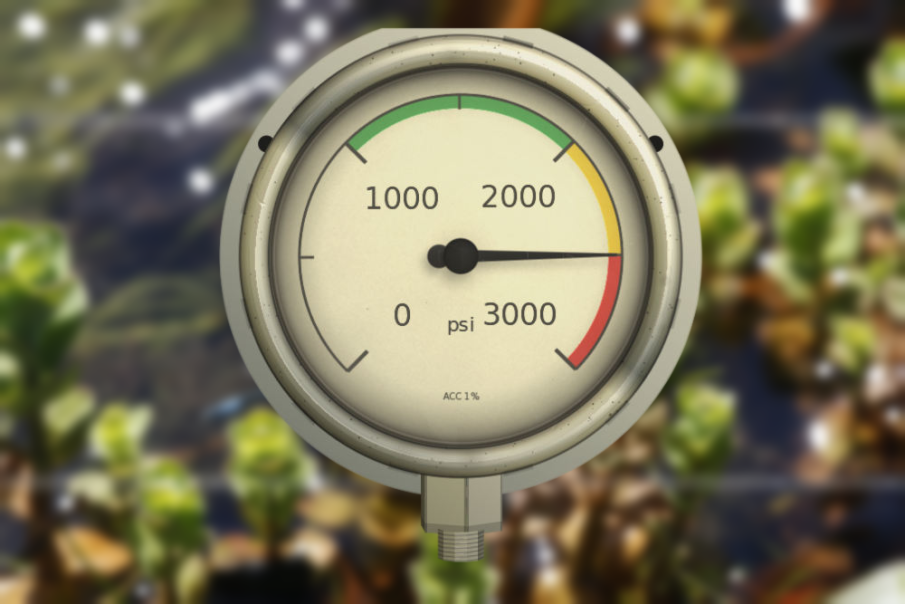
2500 psi
